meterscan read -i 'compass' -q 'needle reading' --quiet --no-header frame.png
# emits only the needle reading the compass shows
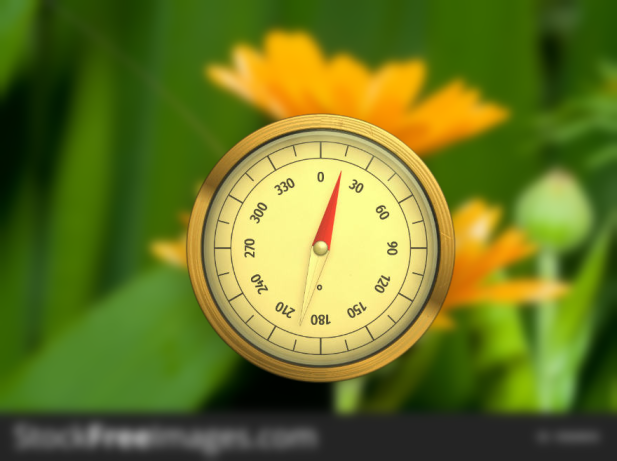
15 °
